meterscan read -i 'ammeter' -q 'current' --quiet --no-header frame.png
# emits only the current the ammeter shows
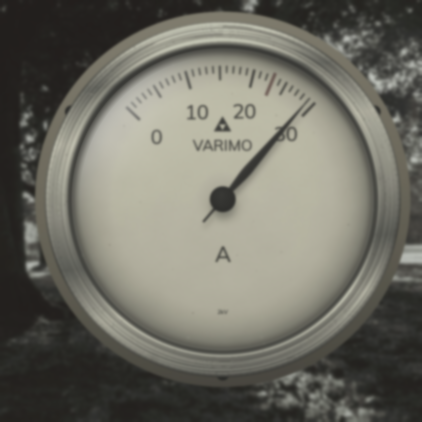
29 A
